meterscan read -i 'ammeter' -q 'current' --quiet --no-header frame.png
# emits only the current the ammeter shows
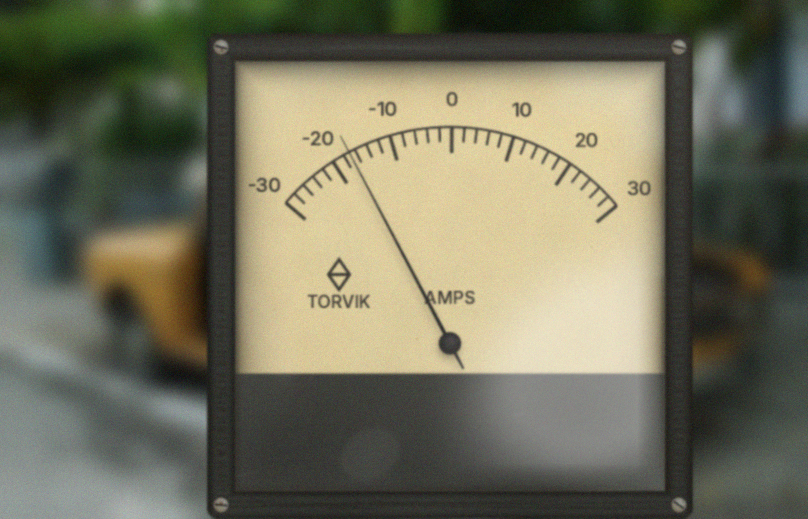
-17 A
